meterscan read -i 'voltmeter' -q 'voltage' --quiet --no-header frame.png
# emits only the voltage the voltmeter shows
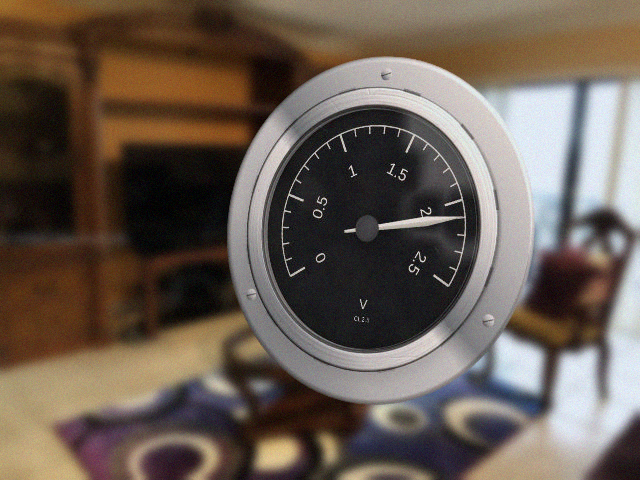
2.1 V
